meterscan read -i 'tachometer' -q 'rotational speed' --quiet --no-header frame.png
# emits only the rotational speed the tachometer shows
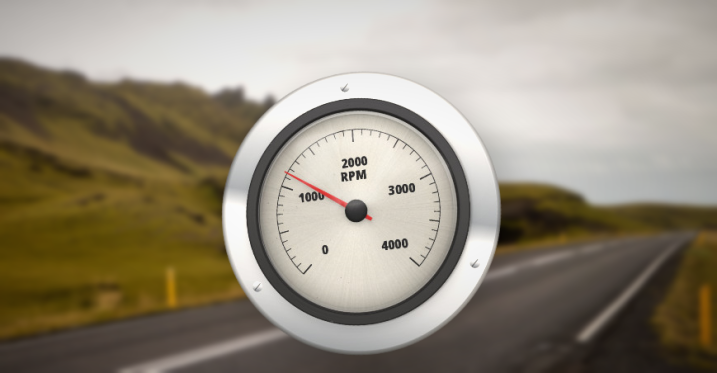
1150 rpm
